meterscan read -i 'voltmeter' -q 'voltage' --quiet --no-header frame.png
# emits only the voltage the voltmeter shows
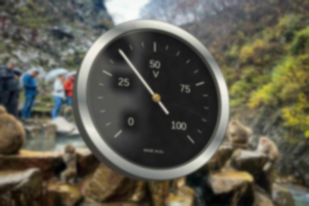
35 V
